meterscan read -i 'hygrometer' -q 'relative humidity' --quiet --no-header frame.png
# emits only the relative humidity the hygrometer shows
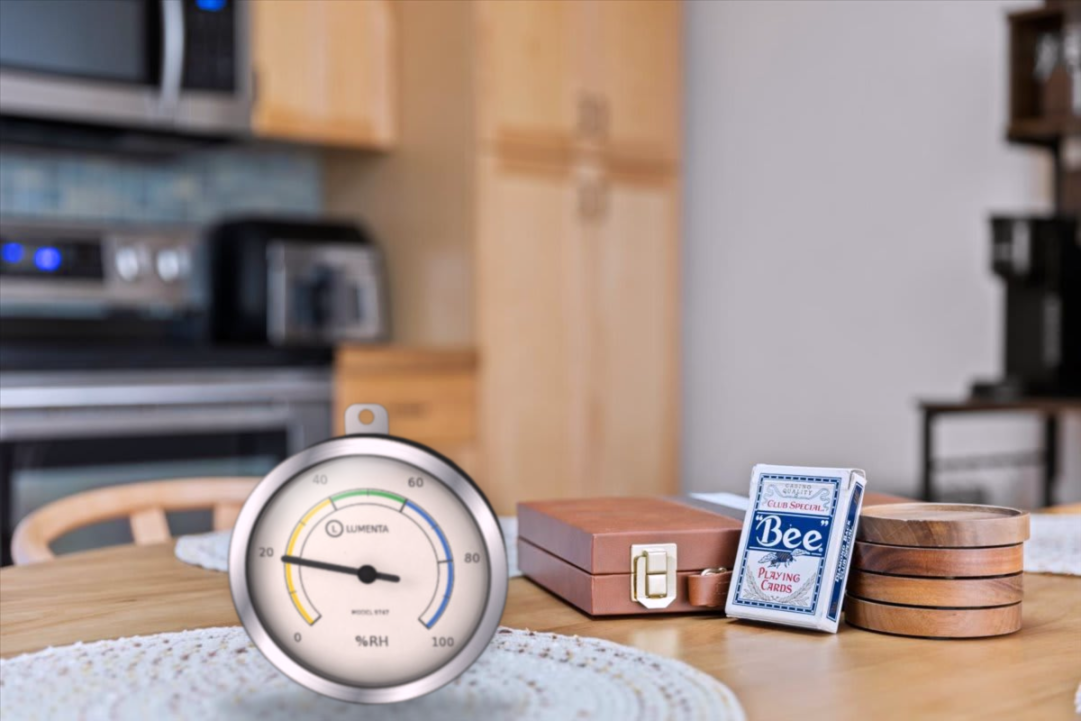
20 %
